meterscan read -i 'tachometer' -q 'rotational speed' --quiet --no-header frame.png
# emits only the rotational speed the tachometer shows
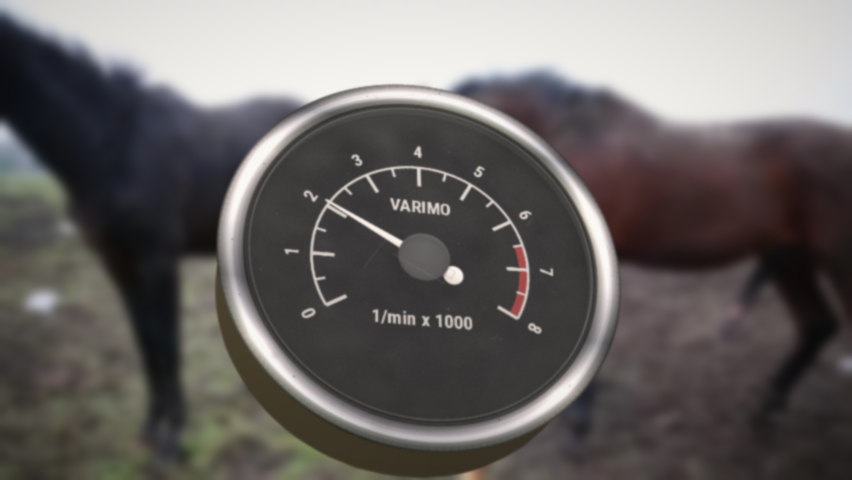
2000 rpm
